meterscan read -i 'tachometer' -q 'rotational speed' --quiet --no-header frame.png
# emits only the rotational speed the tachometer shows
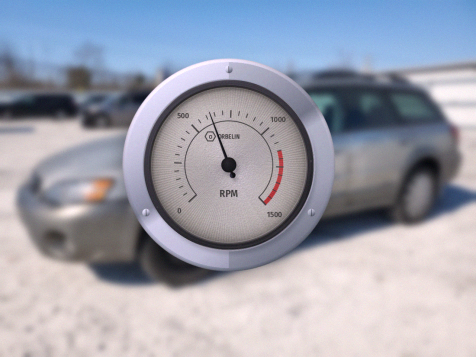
625 rpm
